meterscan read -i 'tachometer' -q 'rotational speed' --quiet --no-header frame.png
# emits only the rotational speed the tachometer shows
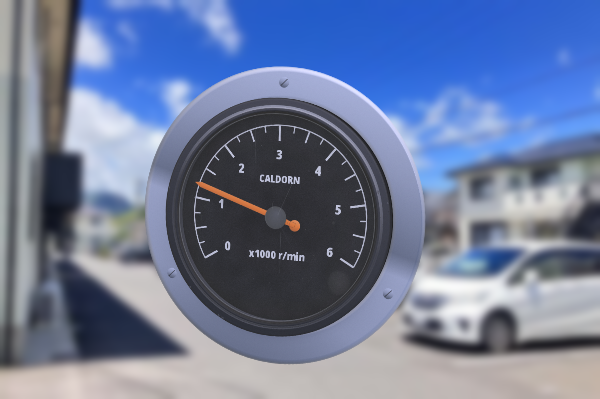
1250 rpm
